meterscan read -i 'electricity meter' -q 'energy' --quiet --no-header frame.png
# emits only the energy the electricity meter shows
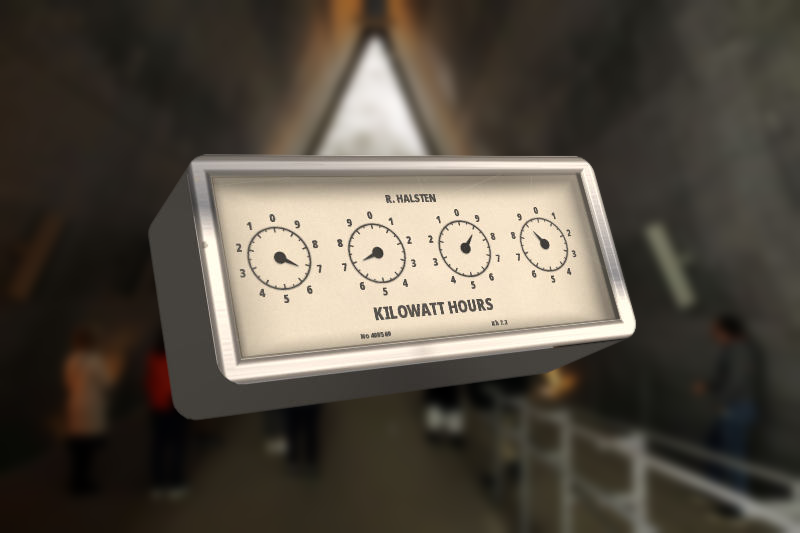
6689 kWh
